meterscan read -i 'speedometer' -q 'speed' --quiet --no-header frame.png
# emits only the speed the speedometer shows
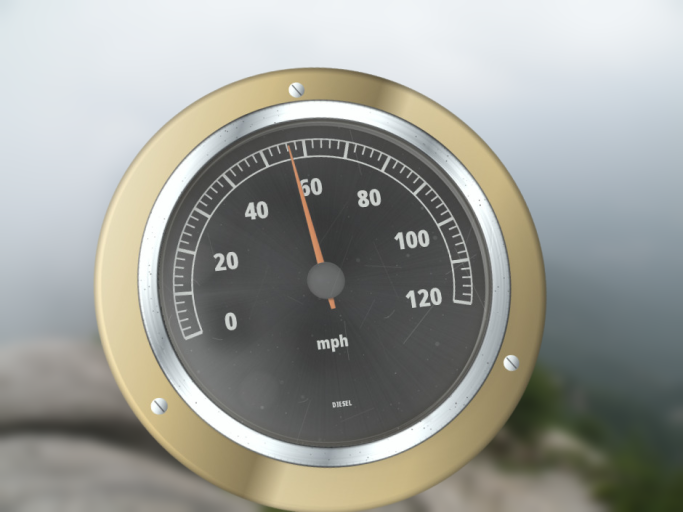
56 mph
